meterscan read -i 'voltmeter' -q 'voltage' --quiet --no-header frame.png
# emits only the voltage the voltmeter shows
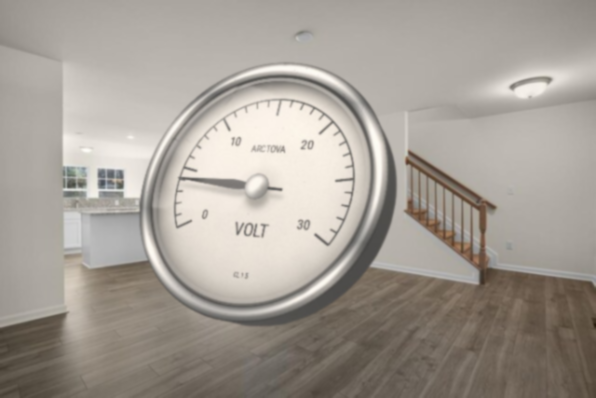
4 V
